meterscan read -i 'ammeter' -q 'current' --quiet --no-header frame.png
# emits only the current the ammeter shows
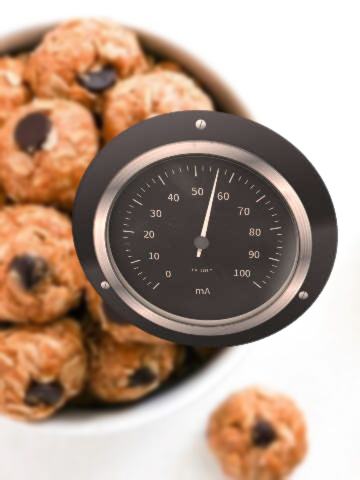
56 mA
